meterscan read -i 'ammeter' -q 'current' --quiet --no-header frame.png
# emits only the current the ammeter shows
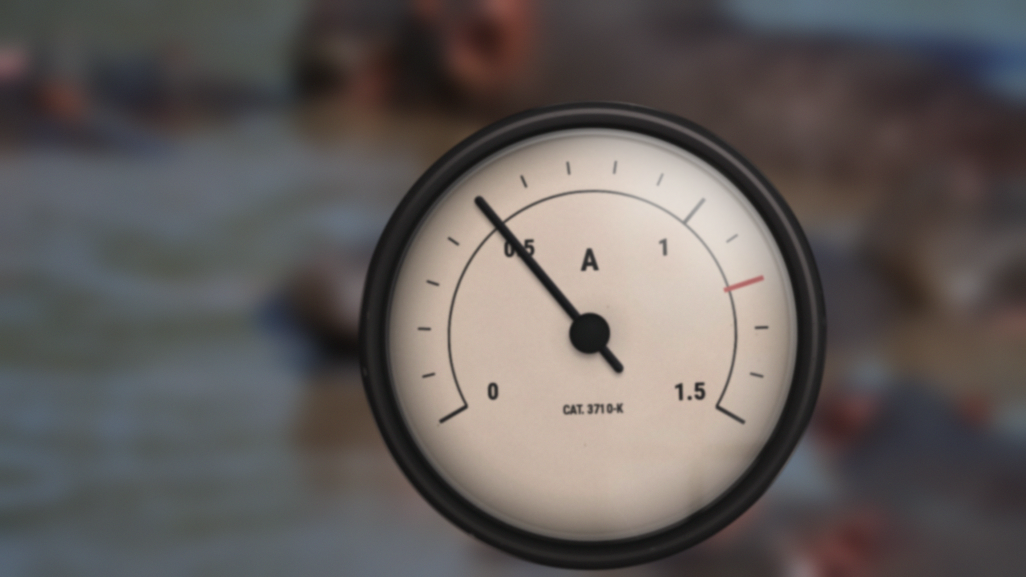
0.5 A
